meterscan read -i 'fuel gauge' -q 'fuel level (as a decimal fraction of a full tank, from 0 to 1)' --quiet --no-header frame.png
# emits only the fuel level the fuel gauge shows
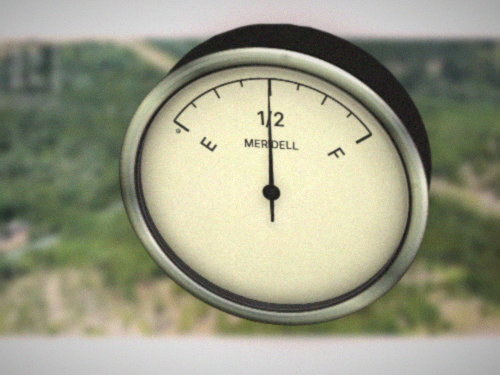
0.5
